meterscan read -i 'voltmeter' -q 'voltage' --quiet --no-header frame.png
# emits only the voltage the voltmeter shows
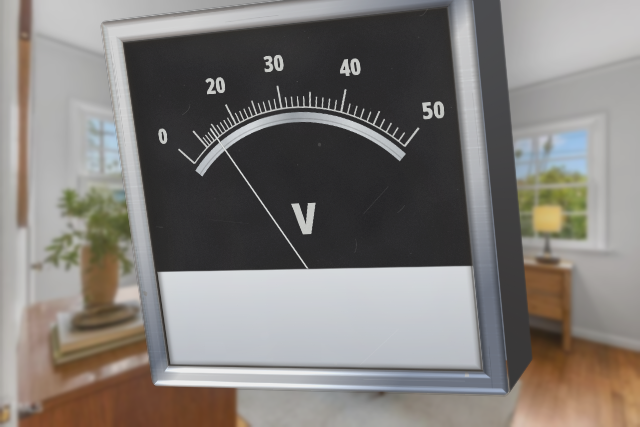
15 V
